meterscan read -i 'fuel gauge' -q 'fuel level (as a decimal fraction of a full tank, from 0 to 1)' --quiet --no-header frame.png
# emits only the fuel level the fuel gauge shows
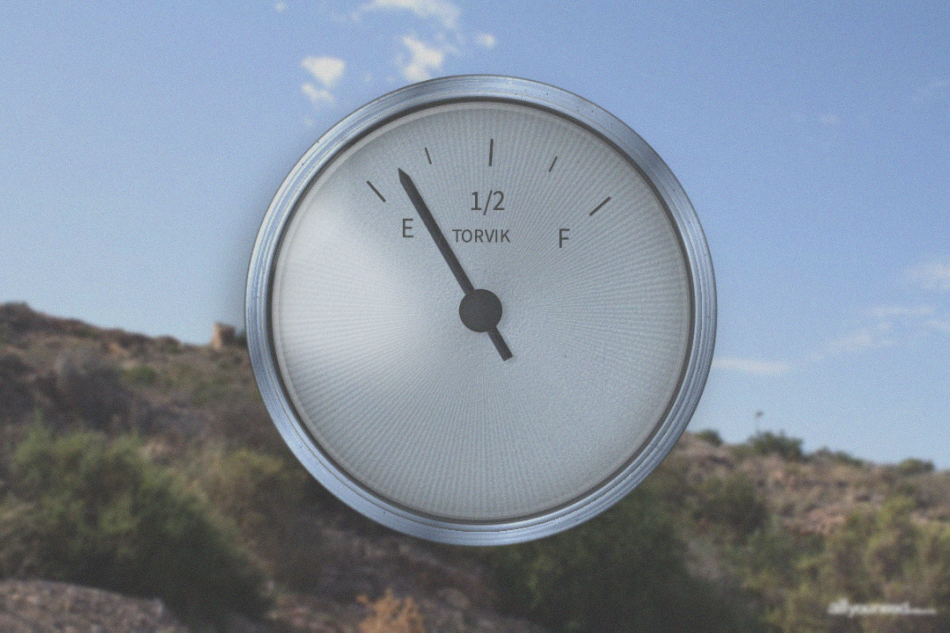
0.125
